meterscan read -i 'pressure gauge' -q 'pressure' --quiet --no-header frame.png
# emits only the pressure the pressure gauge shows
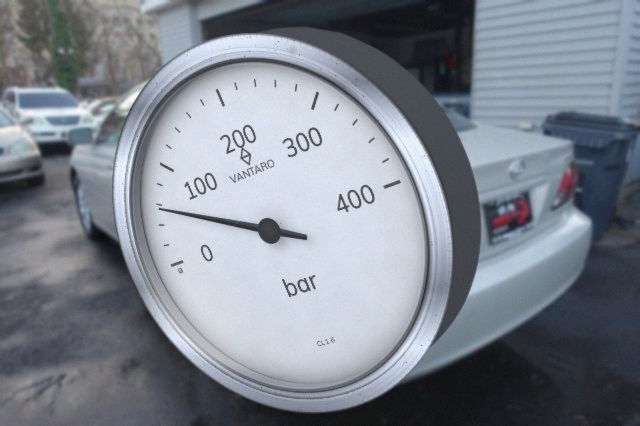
60 bar
